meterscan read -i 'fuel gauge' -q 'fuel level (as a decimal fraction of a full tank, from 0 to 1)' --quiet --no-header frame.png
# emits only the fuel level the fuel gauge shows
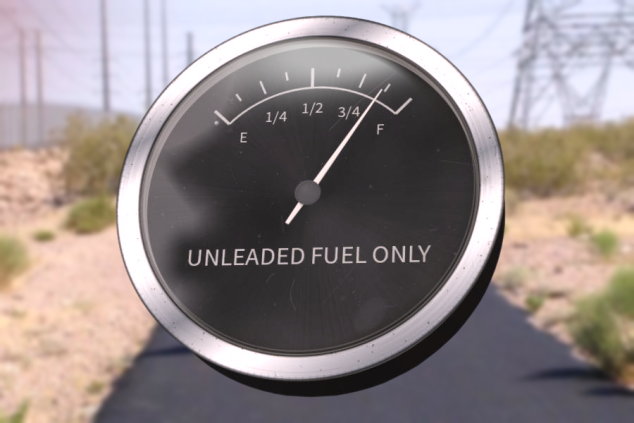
0.875
